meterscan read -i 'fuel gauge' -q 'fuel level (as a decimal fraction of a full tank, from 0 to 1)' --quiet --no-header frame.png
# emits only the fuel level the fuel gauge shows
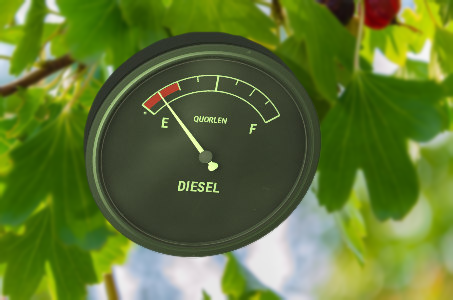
0.125
